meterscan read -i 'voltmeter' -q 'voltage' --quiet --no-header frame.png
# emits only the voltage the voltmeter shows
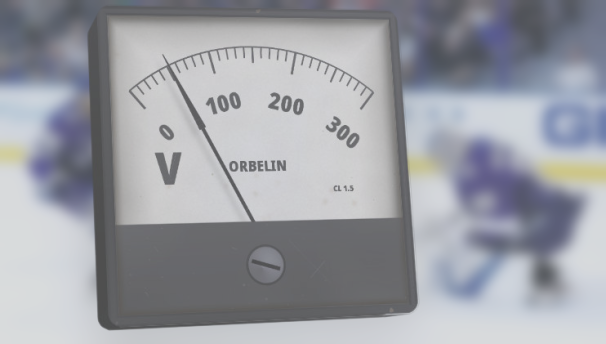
50 V
